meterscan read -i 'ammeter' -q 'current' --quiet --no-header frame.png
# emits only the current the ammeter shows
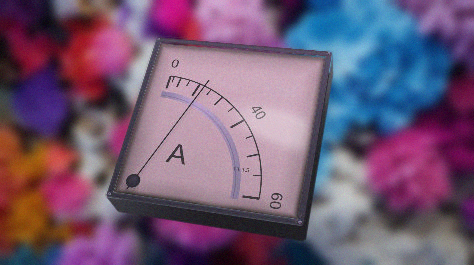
22.5 A
